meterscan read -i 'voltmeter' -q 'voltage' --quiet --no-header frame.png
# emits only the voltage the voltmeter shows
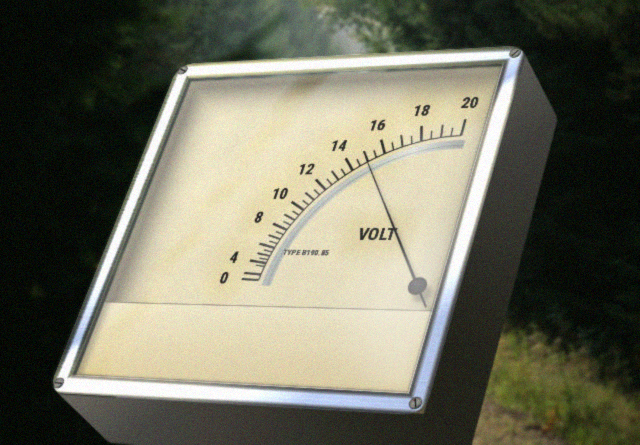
15 V
